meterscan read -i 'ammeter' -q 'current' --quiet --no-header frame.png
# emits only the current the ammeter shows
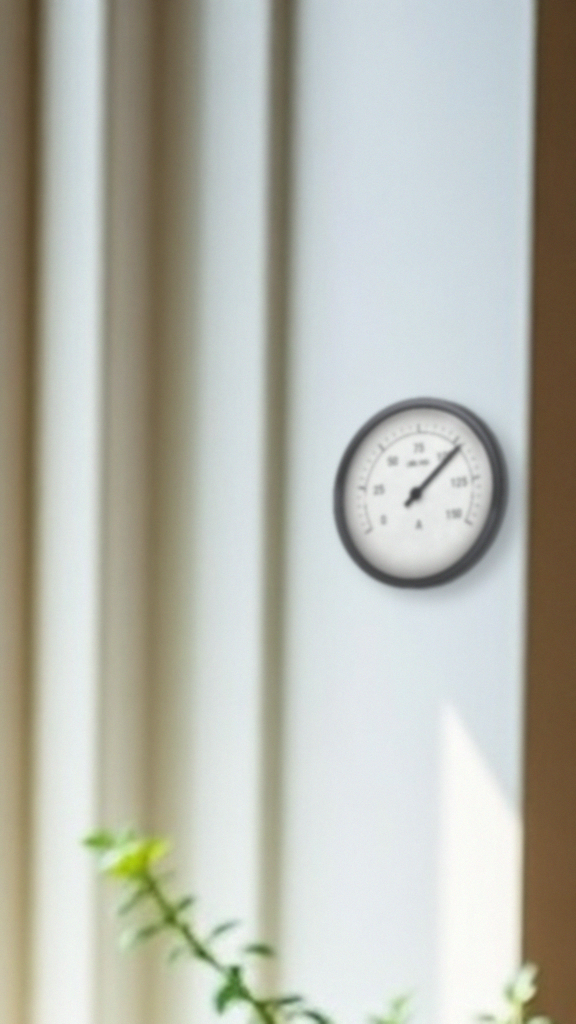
105 A
